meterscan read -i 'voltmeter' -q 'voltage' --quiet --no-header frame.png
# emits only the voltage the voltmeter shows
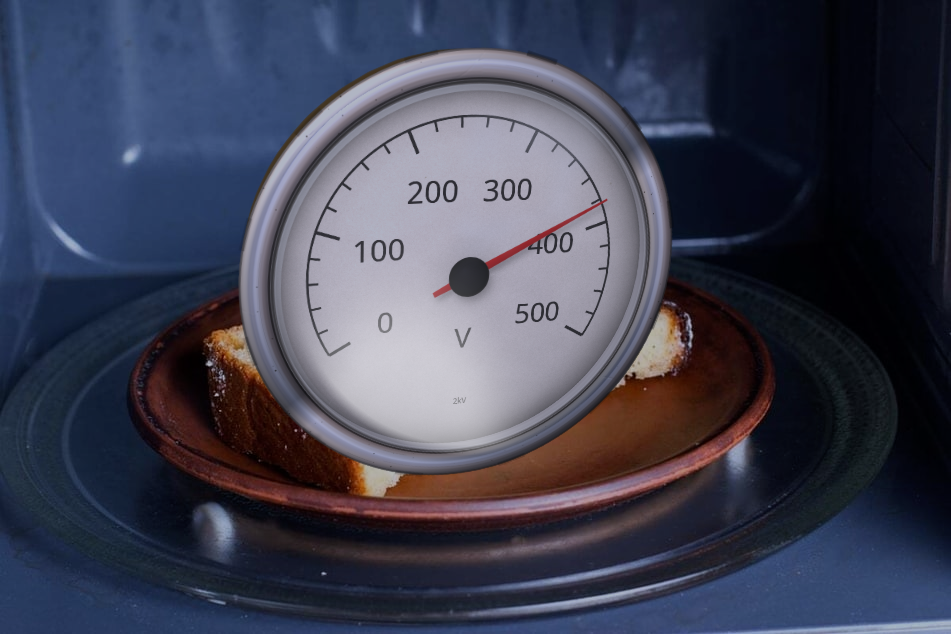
380 V
